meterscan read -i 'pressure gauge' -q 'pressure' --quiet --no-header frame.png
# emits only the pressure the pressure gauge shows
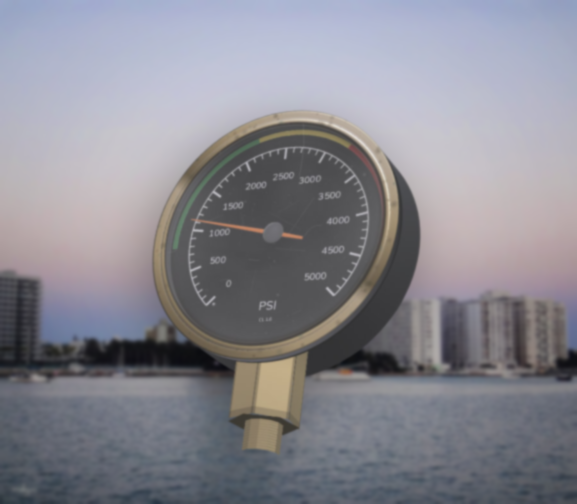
1100 psi
